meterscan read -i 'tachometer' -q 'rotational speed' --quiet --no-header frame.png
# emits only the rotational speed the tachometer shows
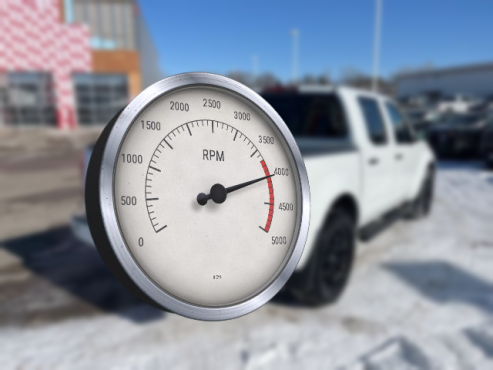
4000 rpm
